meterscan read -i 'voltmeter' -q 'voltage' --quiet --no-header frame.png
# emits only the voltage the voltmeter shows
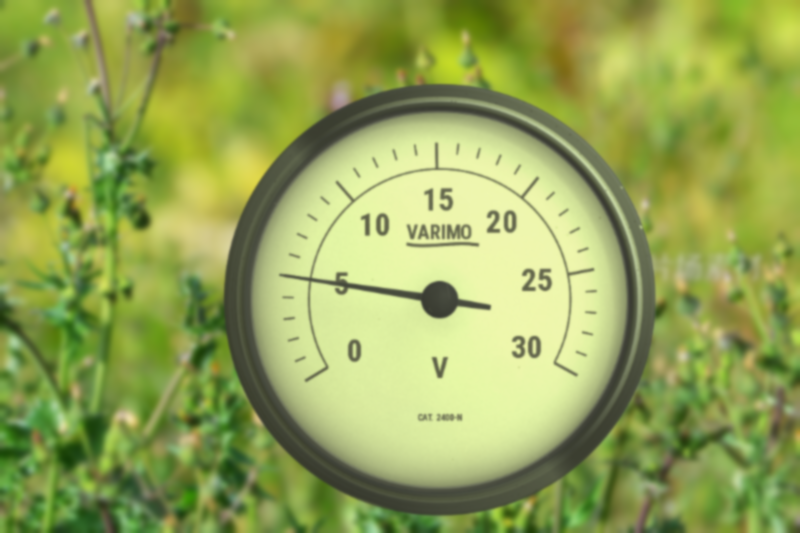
5 V
